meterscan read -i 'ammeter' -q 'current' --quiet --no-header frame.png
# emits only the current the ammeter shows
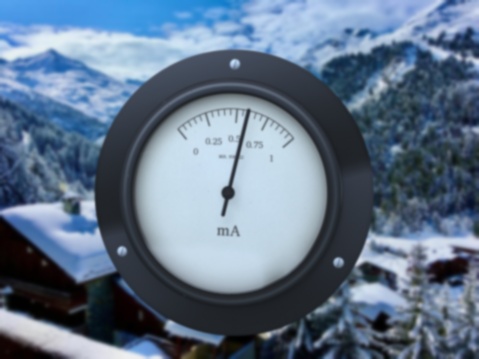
0.6 mA
